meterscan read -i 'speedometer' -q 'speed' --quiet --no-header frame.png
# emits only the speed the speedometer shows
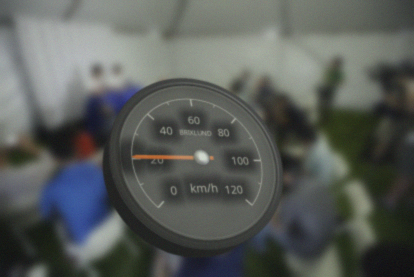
20 km/h
